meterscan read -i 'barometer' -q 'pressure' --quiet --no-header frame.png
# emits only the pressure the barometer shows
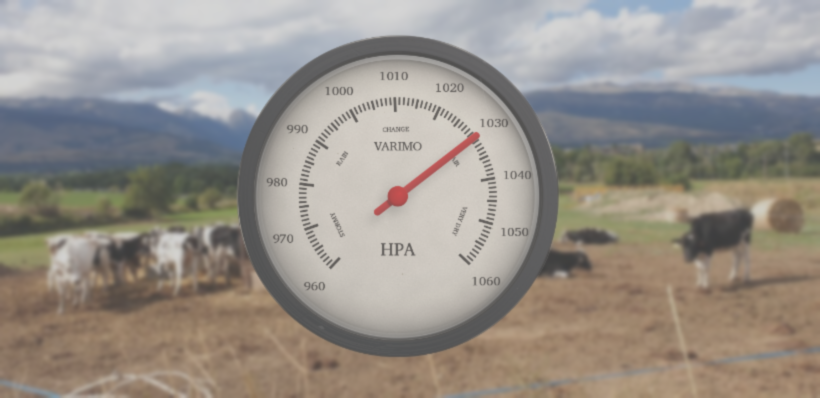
1030 hPa
